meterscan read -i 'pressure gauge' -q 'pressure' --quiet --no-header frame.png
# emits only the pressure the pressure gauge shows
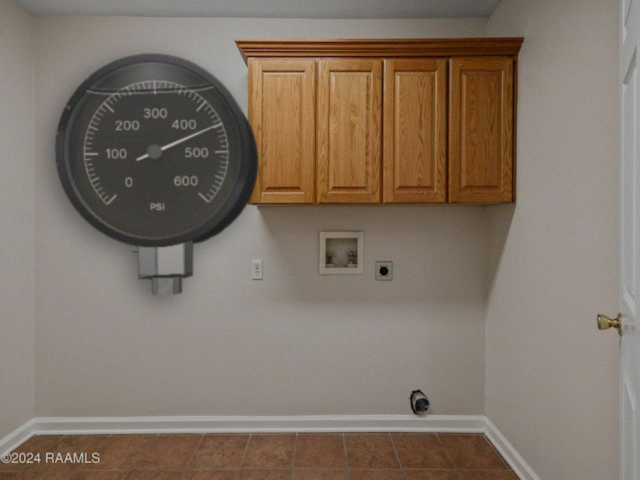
450 psi
